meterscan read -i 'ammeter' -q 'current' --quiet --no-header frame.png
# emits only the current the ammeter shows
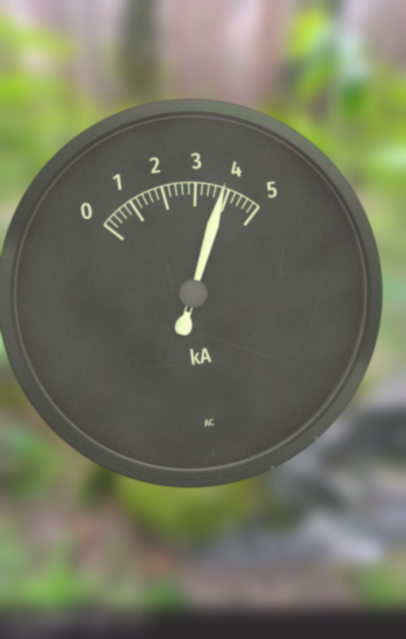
3.8 kA
